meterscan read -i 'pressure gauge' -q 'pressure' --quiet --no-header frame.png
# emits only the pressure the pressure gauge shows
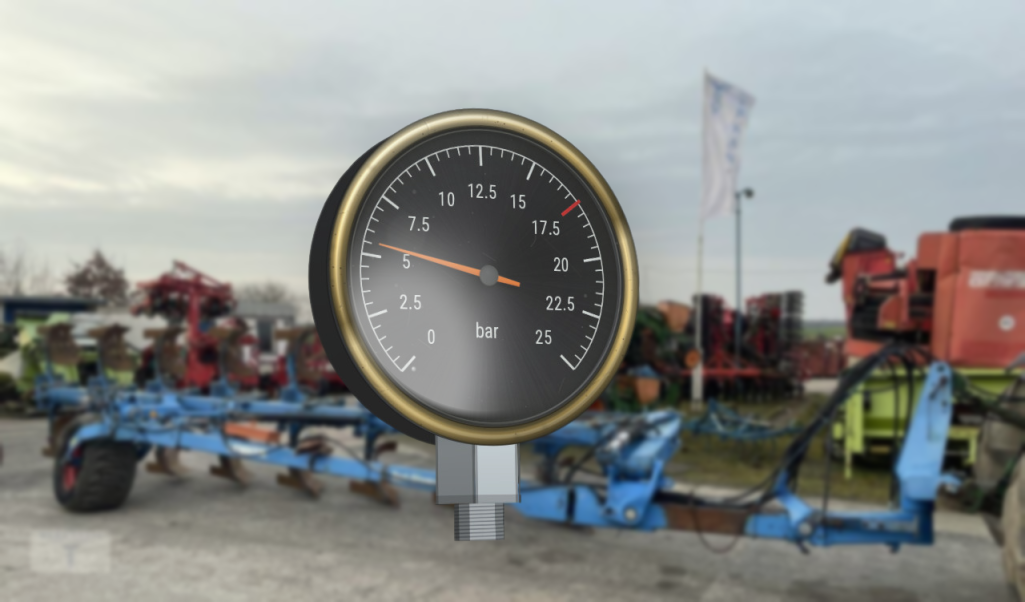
5.5 bar
